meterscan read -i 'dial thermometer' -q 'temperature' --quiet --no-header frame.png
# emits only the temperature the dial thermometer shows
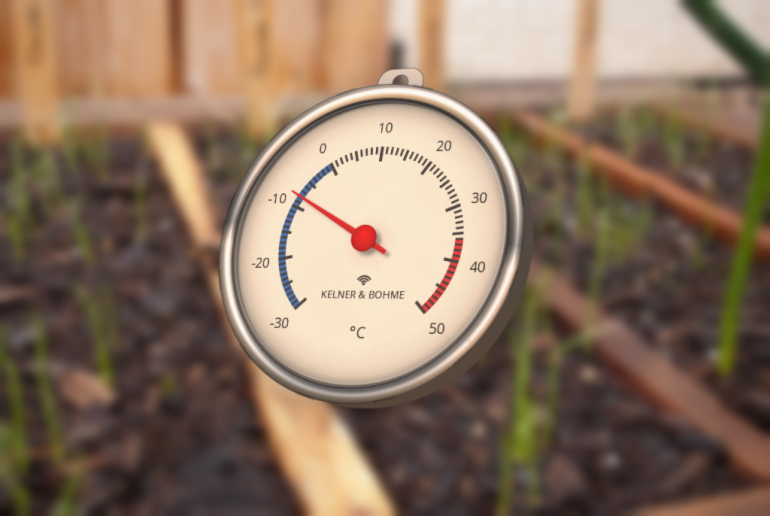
-8 °C
